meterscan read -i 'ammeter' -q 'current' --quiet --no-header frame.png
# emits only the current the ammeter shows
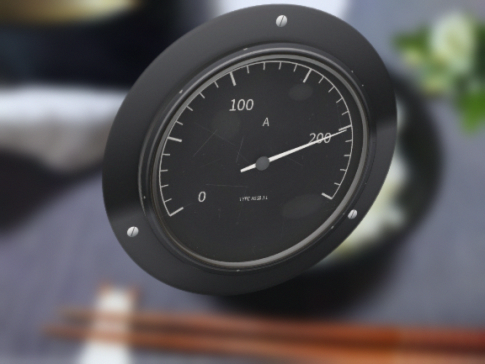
200 A
